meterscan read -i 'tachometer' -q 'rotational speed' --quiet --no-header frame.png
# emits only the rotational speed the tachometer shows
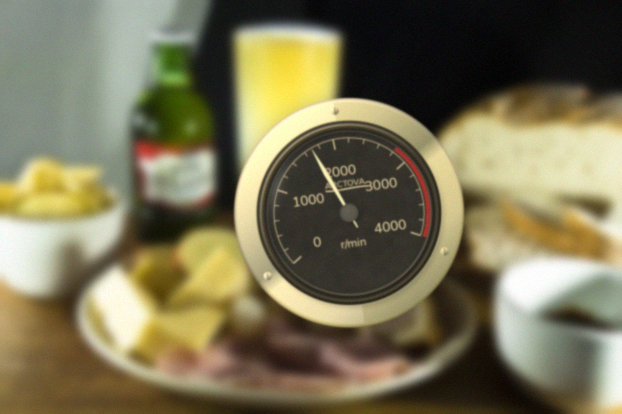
1700 rpm
